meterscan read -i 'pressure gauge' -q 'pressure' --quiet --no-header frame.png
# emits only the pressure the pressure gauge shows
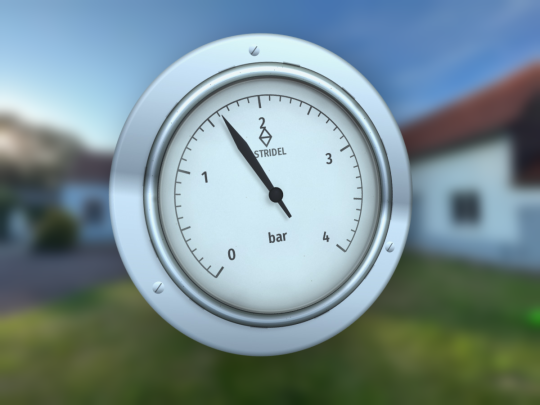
1.6 bar
